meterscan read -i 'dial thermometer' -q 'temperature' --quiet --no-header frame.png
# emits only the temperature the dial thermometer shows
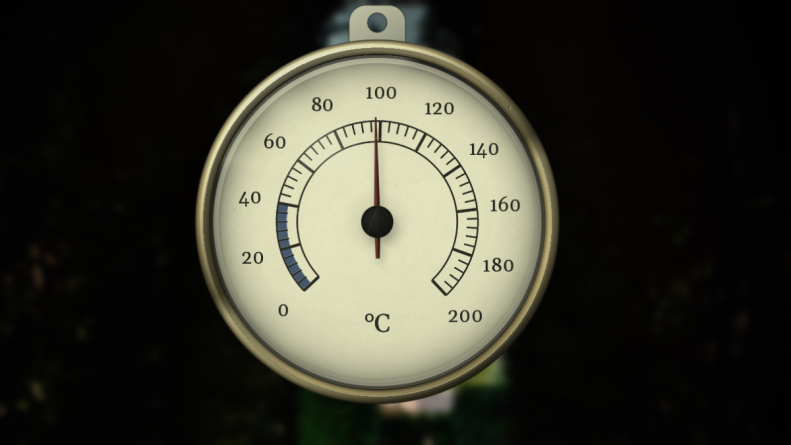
98 °C
